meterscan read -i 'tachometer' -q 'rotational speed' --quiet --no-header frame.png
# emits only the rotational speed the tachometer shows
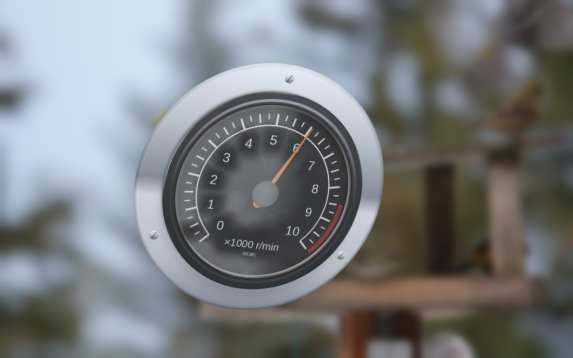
6000 rpm
